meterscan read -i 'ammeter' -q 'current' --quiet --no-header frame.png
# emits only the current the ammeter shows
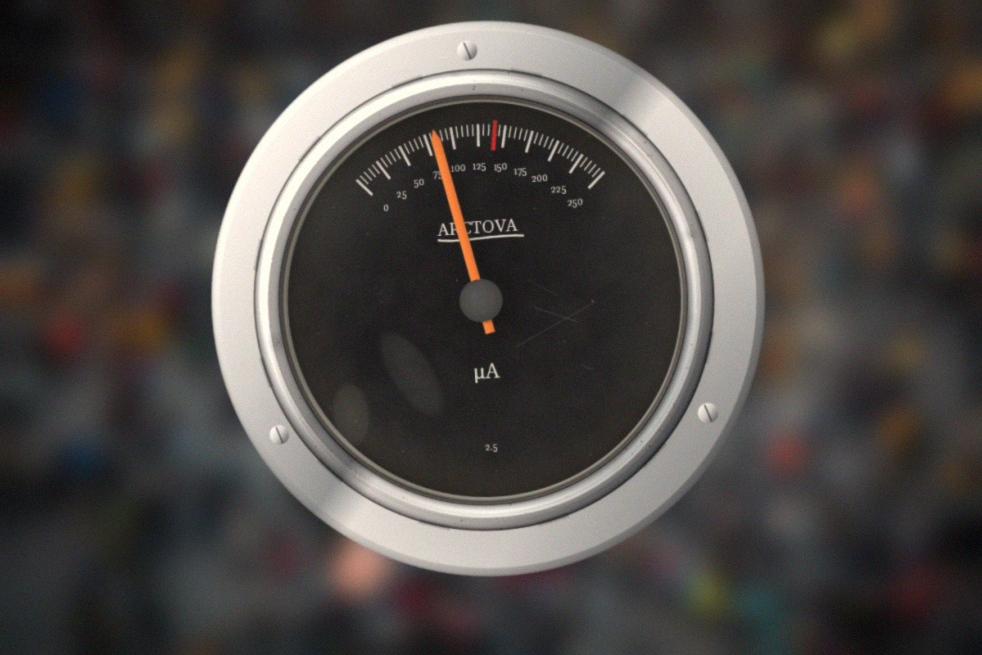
85 µA
